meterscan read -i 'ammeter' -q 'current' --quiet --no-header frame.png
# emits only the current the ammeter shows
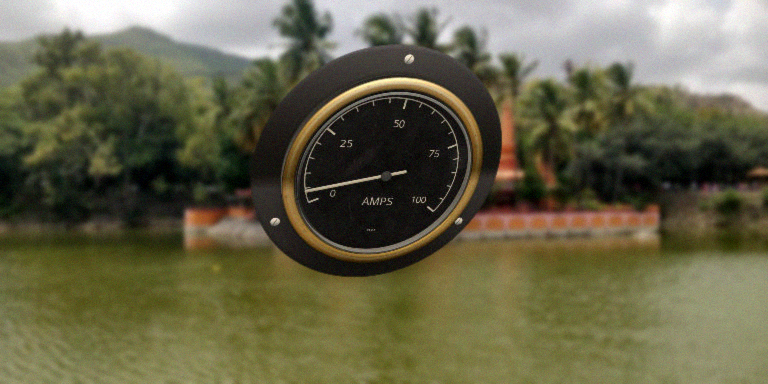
5 A
